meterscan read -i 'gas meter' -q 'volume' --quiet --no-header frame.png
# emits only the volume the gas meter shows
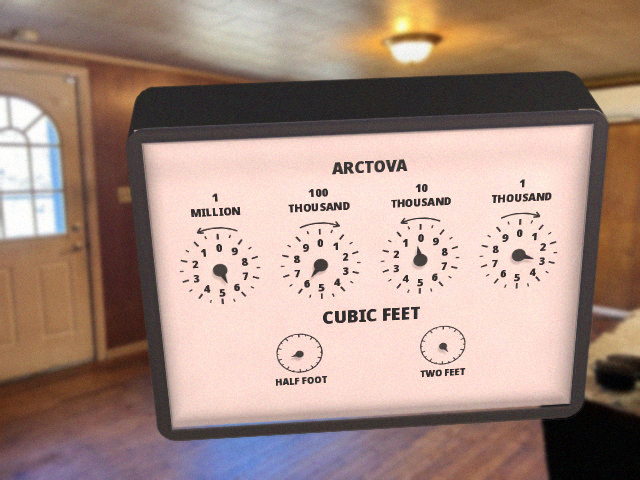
560300 ft³
